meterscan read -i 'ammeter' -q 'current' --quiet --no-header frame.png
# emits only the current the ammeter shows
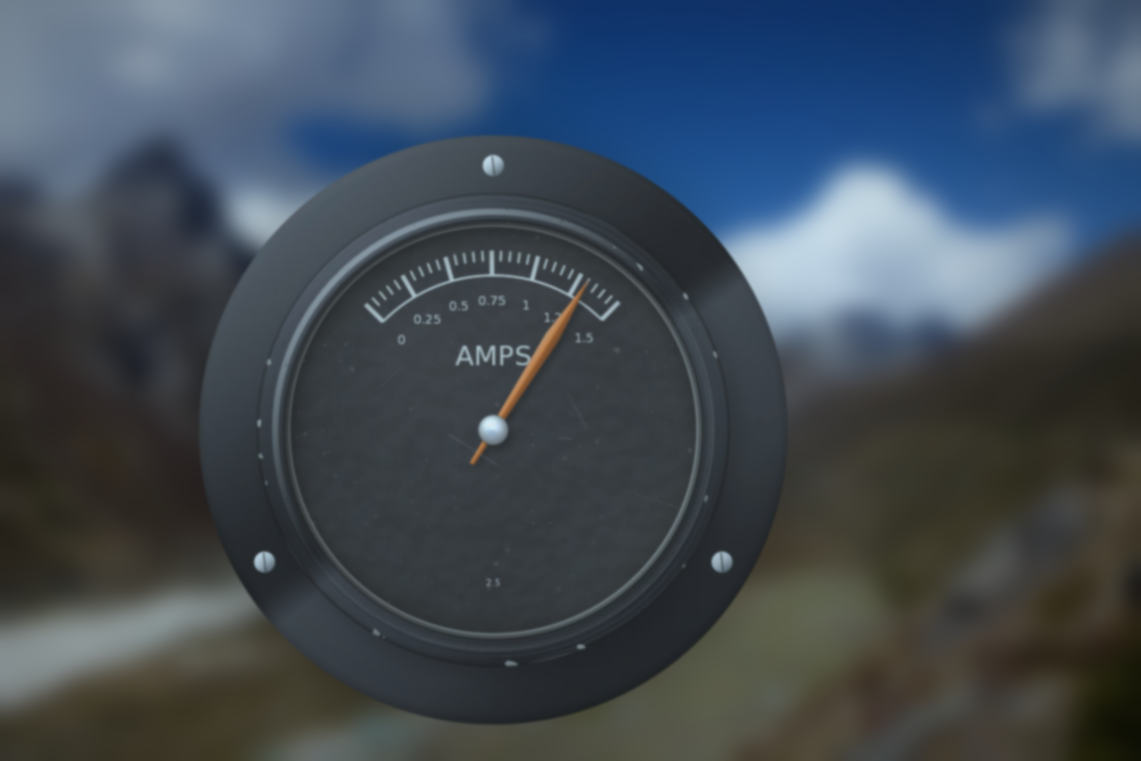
1.3 A
